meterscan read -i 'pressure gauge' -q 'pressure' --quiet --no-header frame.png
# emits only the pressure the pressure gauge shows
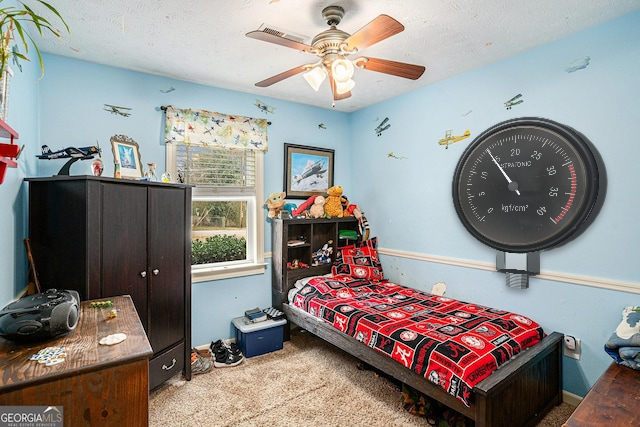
15 kg/cm²
